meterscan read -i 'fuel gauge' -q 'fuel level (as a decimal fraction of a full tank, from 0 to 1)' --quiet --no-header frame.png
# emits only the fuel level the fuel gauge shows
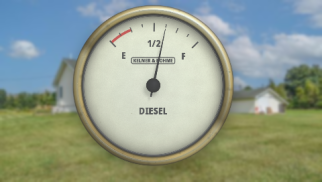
0.625
